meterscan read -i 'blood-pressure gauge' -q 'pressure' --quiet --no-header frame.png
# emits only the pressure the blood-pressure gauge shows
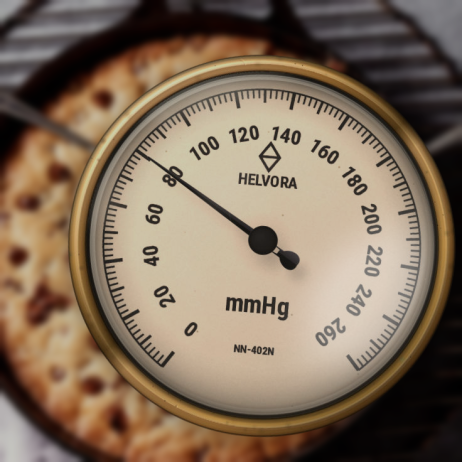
80 mmHg
